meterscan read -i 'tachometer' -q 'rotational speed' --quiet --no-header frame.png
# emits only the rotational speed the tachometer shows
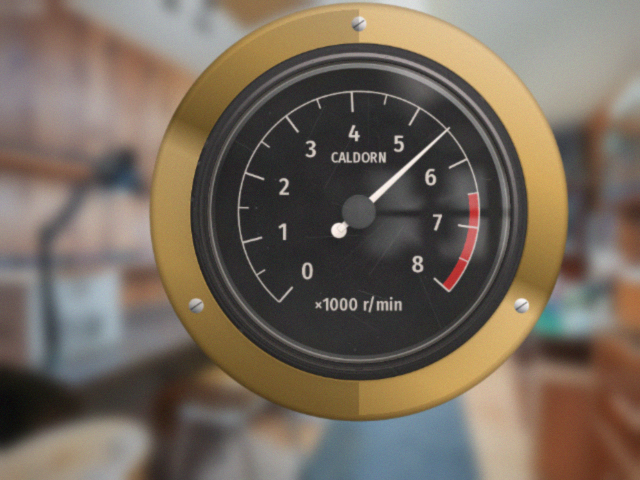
5500 rpm
